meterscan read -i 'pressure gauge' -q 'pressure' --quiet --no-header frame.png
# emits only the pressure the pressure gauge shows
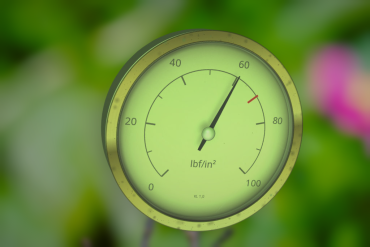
60 psi
